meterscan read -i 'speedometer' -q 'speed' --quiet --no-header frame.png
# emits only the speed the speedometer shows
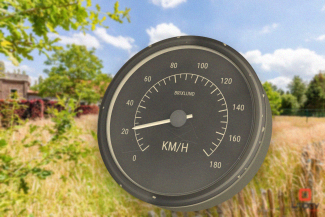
20 km/h
